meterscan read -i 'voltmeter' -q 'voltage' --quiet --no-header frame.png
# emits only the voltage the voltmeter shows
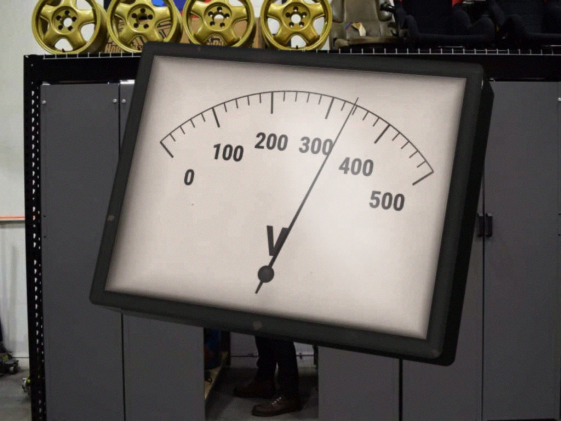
340 V
